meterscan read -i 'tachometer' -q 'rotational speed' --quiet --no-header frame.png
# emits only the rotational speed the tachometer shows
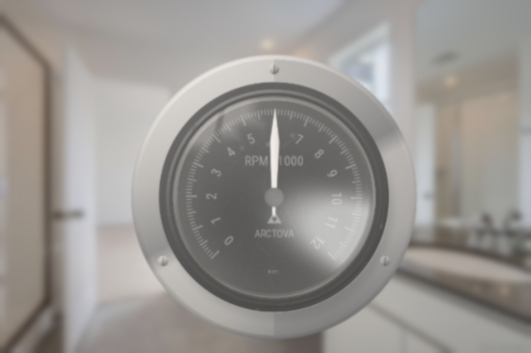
6000 rpm
